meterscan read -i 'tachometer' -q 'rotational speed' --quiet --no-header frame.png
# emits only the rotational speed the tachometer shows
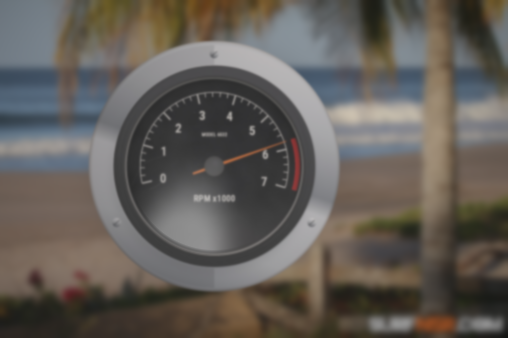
5800 rpm
